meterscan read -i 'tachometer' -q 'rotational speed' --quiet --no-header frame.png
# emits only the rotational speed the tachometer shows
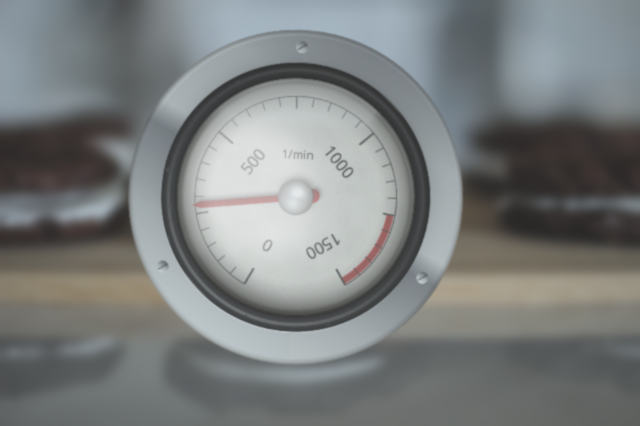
275 rpm
